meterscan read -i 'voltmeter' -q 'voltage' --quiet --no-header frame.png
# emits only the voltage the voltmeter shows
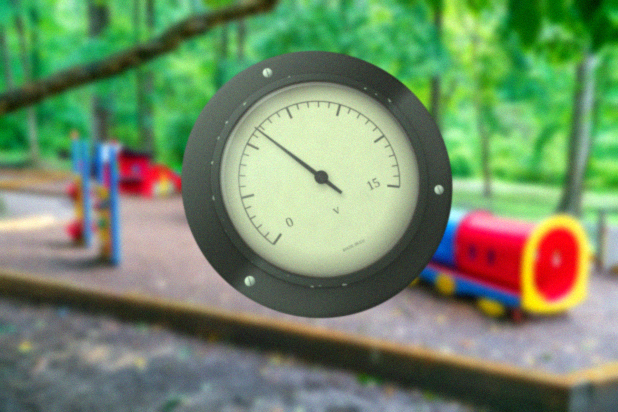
5.75 V
